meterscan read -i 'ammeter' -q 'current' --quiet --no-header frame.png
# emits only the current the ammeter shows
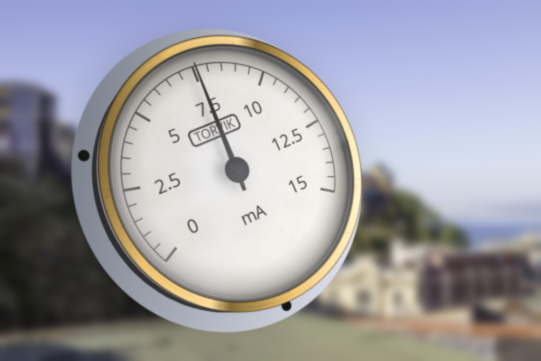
7.5 mA
